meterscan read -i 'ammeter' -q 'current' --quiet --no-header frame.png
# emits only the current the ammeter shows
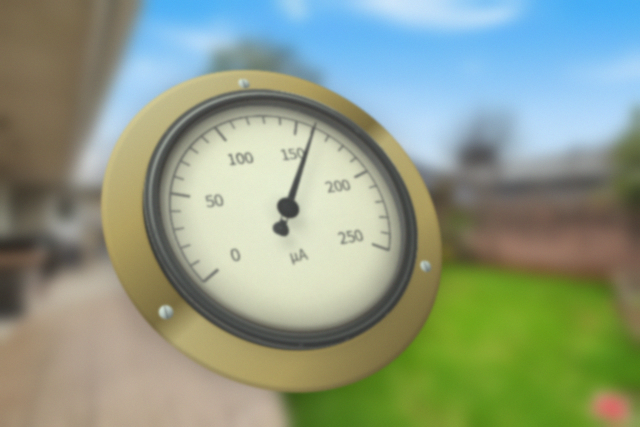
160 µA
